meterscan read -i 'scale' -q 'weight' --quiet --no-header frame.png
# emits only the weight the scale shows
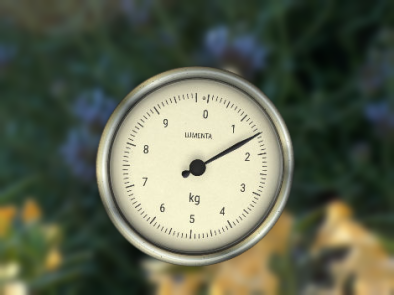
1.5 kg
